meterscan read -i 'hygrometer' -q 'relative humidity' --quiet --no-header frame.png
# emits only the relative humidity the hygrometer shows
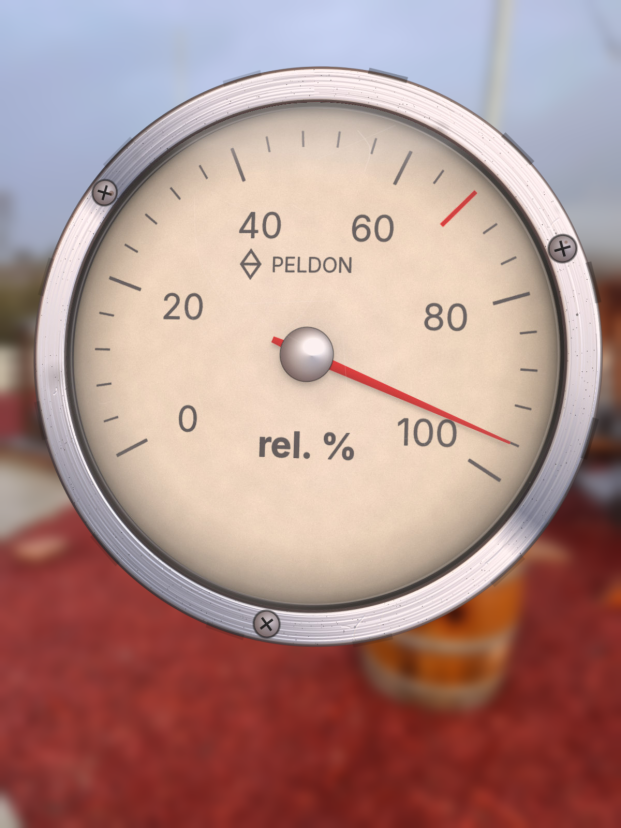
96 %
